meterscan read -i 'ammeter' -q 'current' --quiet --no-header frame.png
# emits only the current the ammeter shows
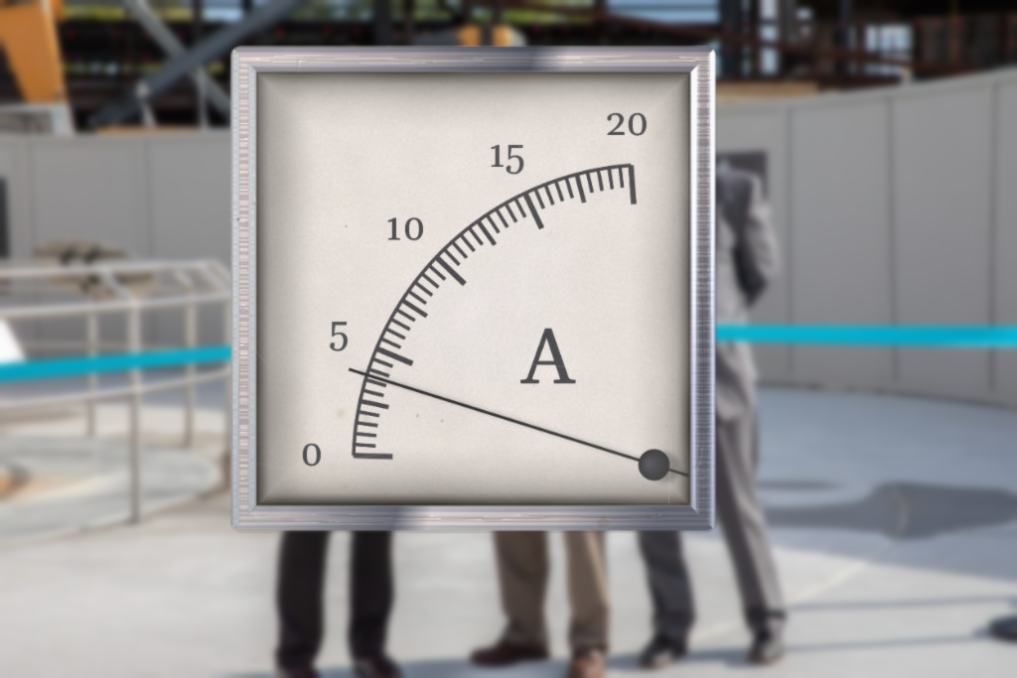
3.75 A
